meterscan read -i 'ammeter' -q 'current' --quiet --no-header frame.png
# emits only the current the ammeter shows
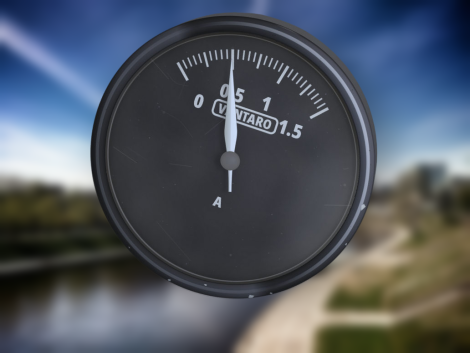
0.5 A
